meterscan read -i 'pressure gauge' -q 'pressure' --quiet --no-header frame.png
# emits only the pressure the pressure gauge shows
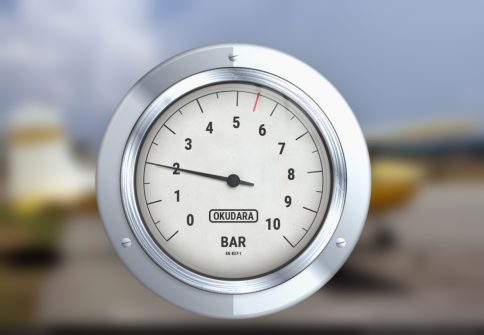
2 bar
